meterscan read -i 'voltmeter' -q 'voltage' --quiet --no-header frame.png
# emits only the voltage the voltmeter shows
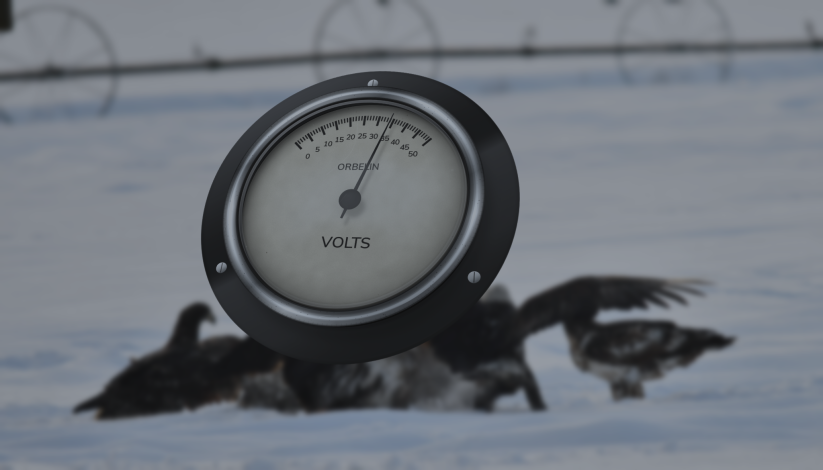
35 V
